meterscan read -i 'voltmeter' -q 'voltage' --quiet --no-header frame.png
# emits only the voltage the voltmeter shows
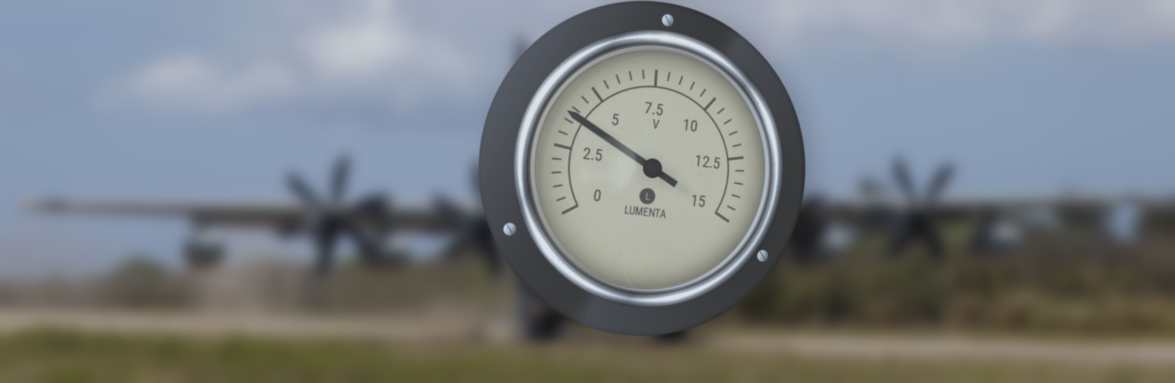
3.75 V
